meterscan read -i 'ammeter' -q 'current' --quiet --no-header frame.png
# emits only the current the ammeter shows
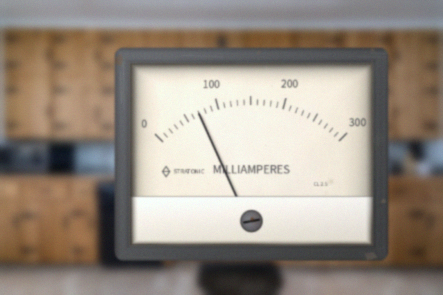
70 mA
